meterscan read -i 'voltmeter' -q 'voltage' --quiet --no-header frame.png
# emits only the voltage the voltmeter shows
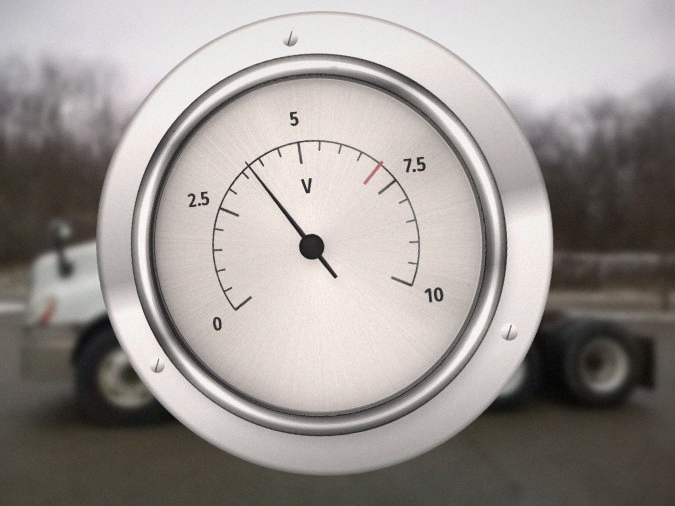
3.75 V
